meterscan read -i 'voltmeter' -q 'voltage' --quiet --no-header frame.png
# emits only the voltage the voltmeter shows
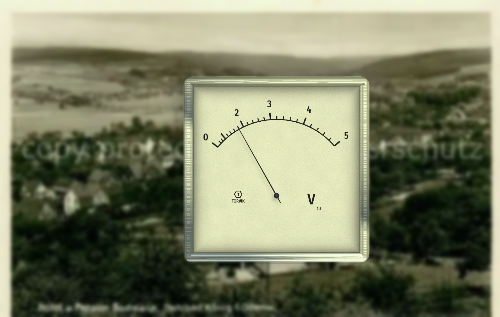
1.8 V
